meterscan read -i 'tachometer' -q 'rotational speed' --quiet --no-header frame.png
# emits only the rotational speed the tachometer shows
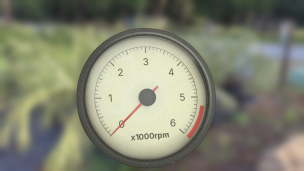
0 rpm
